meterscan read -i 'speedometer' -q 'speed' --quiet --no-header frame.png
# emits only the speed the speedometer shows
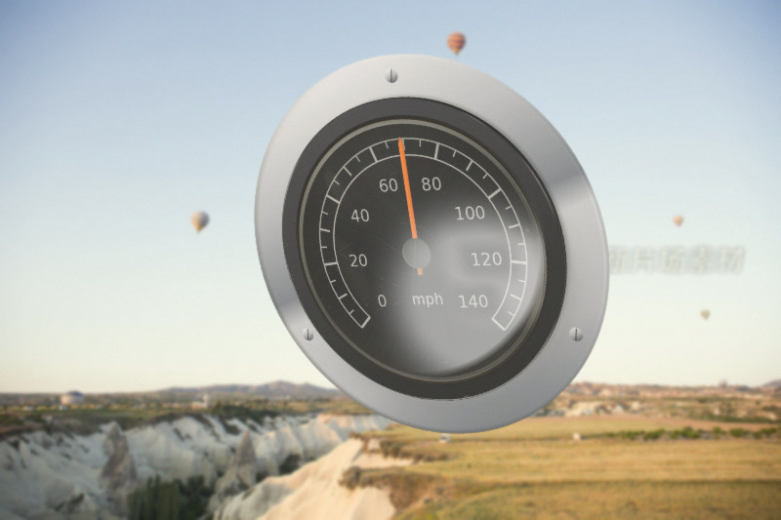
70 mph
